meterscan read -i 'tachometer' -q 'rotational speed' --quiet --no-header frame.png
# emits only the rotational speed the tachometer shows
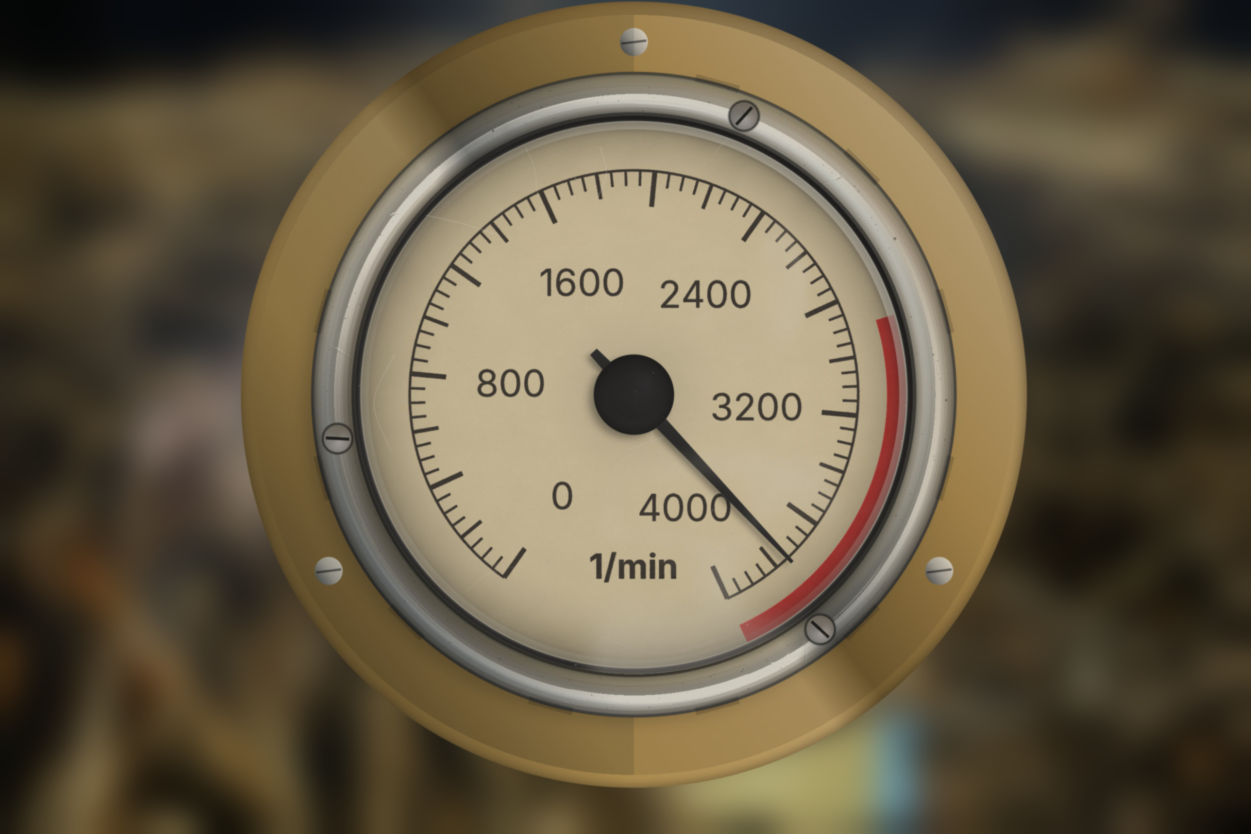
3750 rpm
